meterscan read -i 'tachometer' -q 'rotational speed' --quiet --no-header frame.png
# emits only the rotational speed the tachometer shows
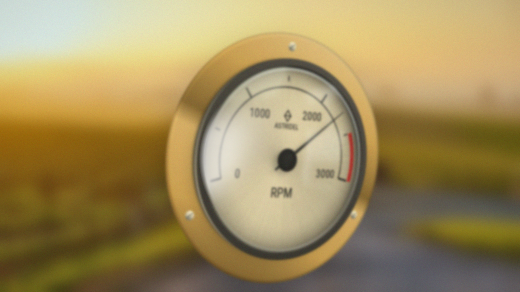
2250 rpm
